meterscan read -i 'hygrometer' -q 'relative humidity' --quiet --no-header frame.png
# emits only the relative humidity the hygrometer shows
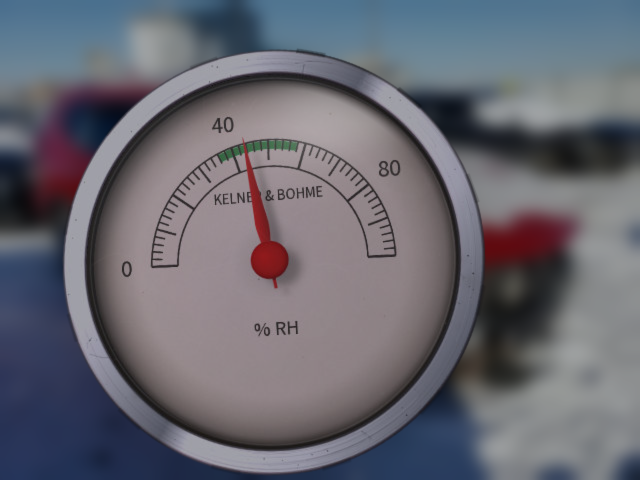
44 %
